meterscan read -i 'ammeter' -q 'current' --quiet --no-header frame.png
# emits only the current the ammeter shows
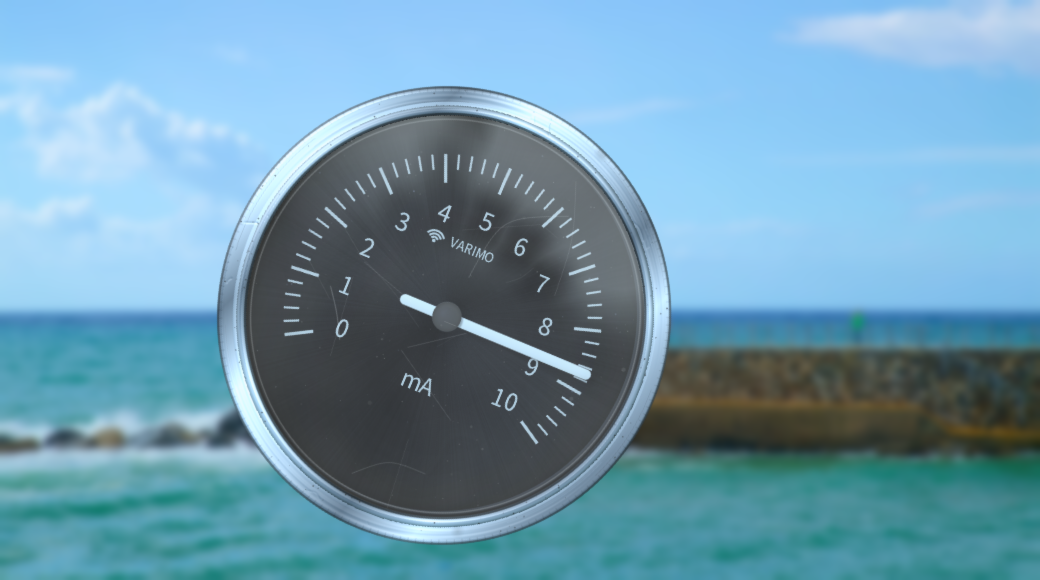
8.7 mA
